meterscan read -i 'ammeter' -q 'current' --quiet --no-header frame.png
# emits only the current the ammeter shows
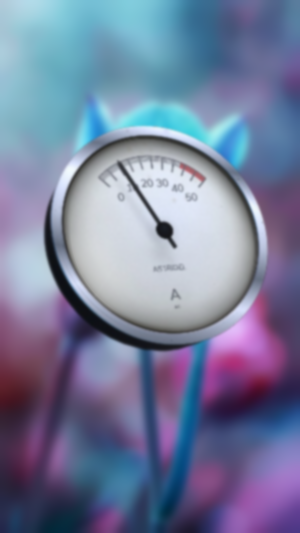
10 A
